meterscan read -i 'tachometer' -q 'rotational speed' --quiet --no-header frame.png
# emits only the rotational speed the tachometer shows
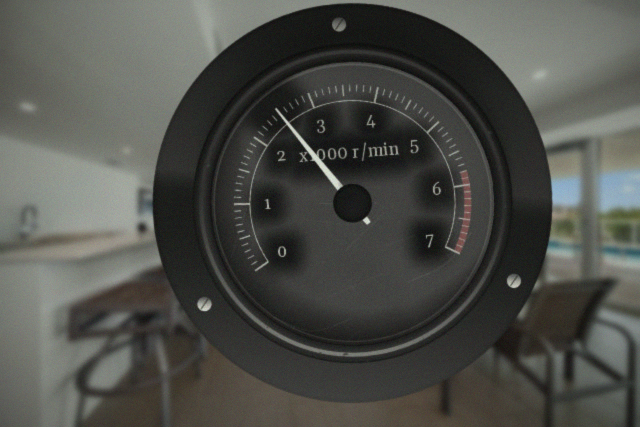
2500 rpm
